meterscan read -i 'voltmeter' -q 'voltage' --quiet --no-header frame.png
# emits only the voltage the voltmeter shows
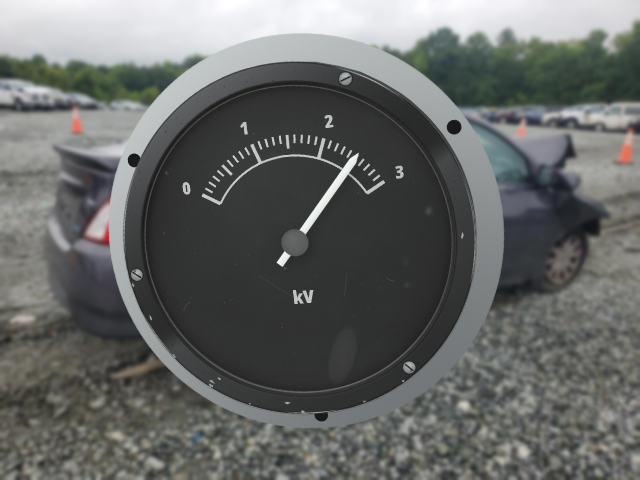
2.5 kV
